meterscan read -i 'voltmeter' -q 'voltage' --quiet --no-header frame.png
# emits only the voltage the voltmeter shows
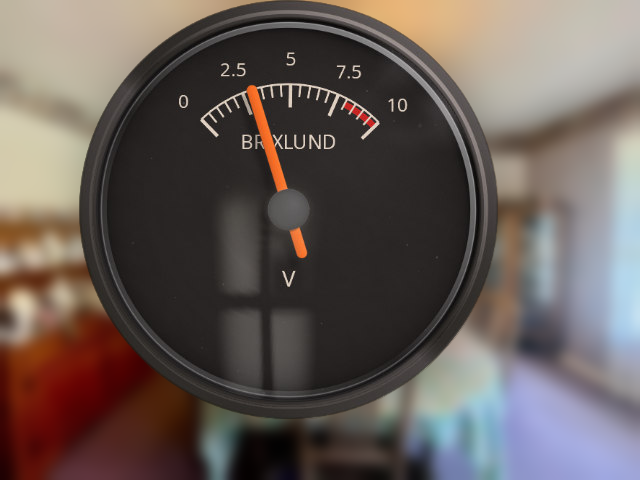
3 V
